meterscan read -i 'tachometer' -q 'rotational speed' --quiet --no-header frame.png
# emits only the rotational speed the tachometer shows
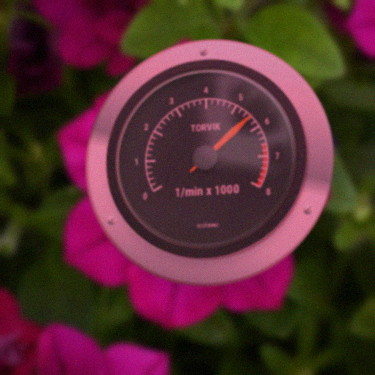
5600 rpm
